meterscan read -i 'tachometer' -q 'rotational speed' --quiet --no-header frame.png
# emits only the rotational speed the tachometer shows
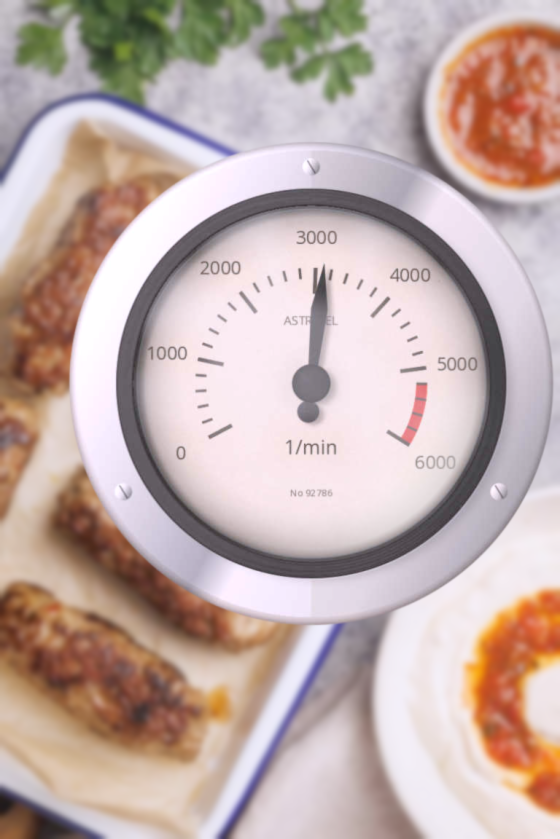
3100 rpm
